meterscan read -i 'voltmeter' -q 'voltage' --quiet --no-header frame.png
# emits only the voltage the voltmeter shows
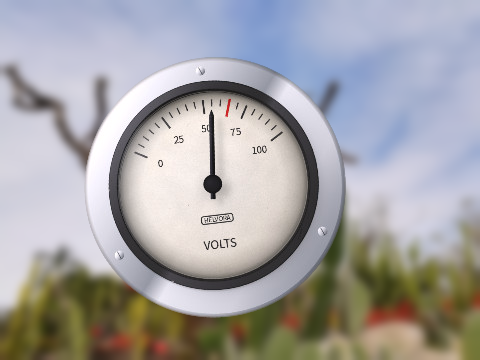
55 V
